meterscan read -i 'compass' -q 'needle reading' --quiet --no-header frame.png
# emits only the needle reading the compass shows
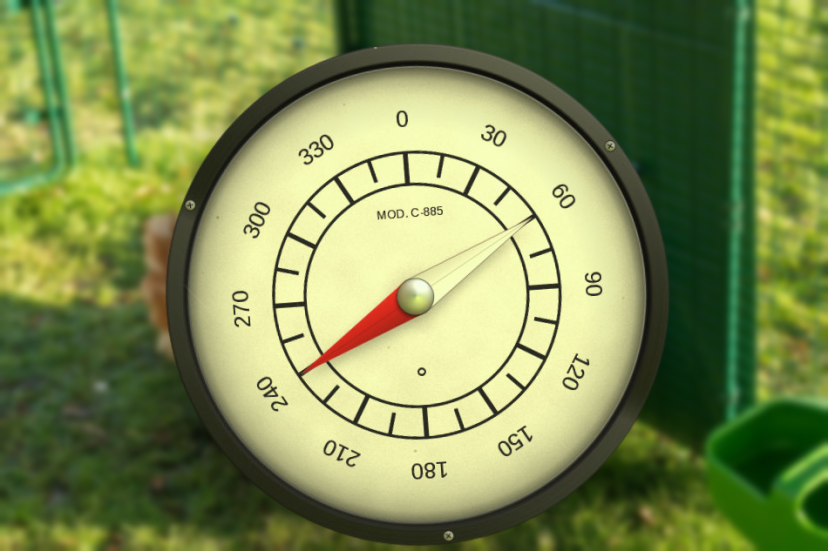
240 °
